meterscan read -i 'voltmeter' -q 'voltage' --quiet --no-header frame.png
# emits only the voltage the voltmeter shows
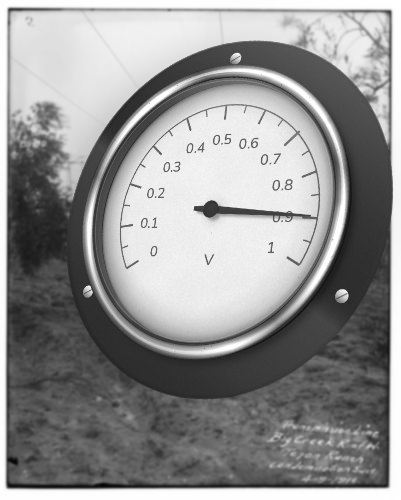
0.9 V
